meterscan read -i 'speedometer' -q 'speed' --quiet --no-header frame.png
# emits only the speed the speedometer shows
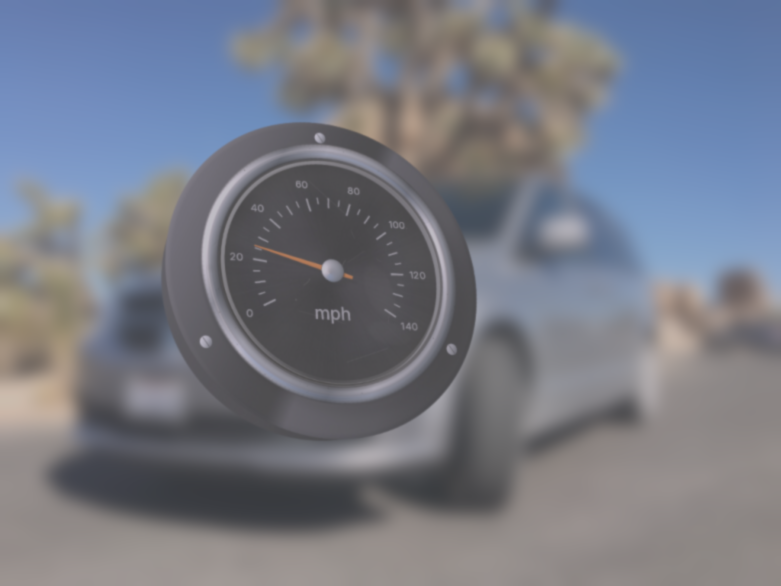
25 mph
